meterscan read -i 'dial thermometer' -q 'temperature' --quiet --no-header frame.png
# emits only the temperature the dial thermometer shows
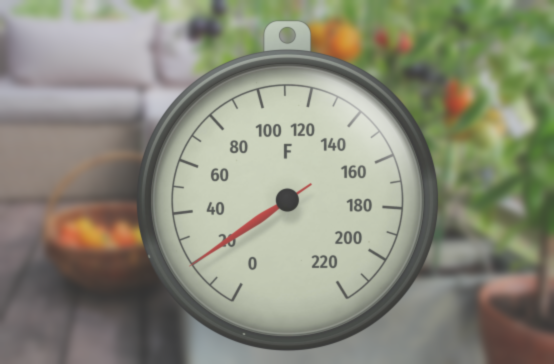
20 °F
